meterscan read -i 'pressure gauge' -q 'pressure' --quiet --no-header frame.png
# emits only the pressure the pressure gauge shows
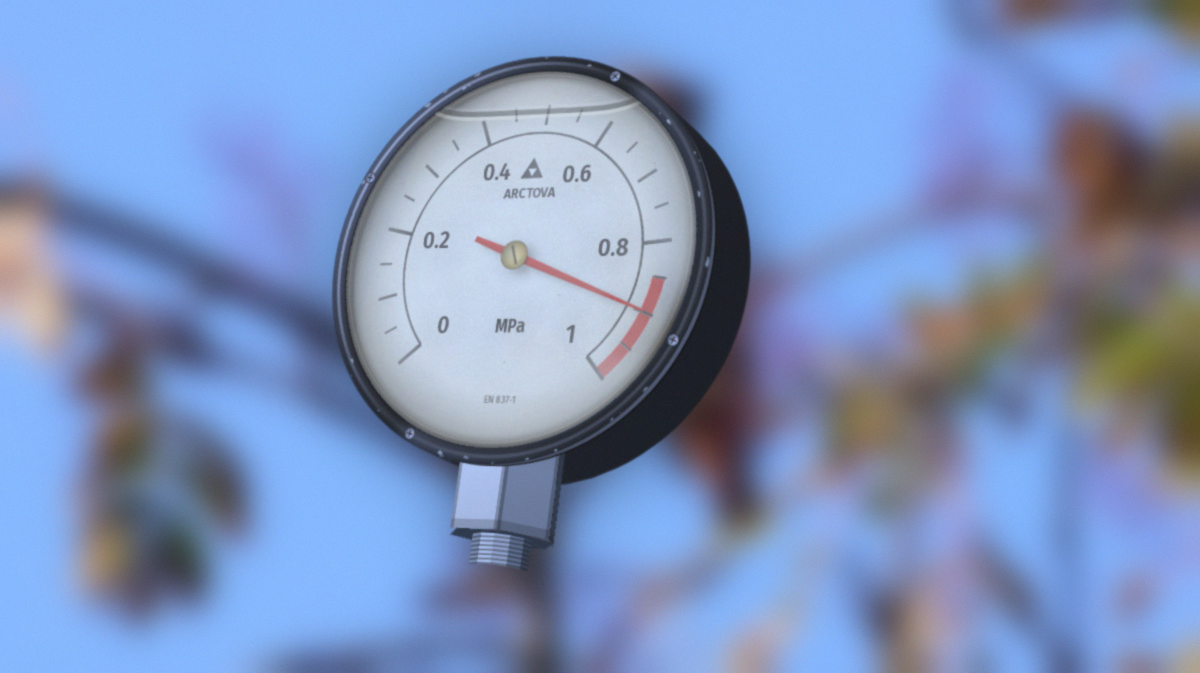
0.9 MPa
